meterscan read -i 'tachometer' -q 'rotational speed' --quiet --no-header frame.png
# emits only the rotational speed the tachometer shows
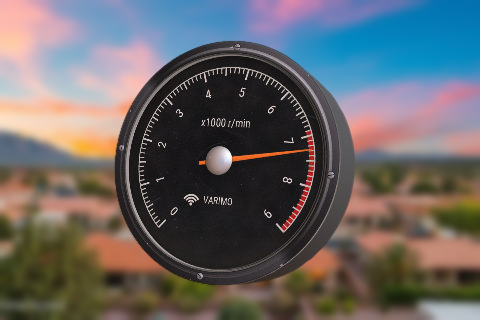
7300 rpm
